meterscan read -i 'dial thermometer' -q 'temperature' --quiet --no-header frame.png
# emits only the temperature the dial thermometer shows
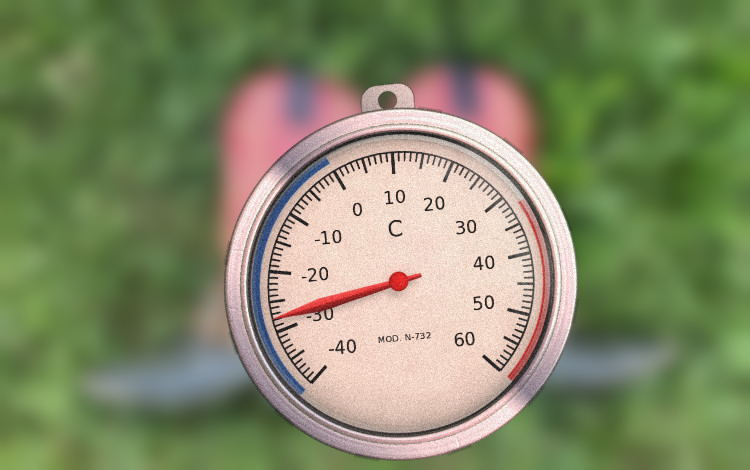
-28 °C
